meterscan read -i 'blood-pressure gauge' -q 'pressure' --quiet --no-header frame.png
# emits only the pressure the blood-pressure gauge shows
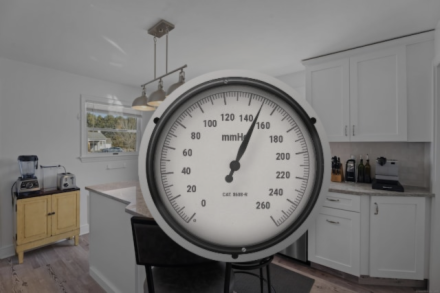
150 mmHg
